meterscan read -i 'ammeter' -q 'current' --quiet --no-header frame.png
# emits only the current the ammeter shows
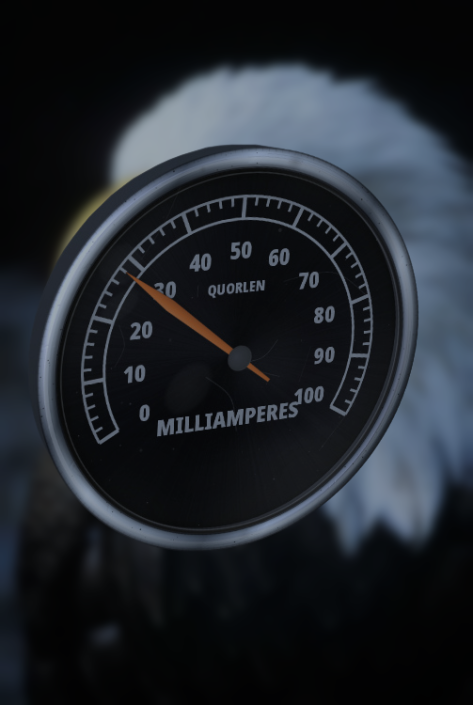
28 mA
